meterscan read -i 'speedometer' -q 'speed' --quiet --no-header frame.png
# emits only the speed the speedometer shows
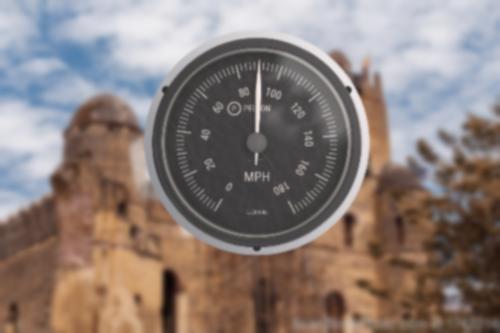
90 mph
